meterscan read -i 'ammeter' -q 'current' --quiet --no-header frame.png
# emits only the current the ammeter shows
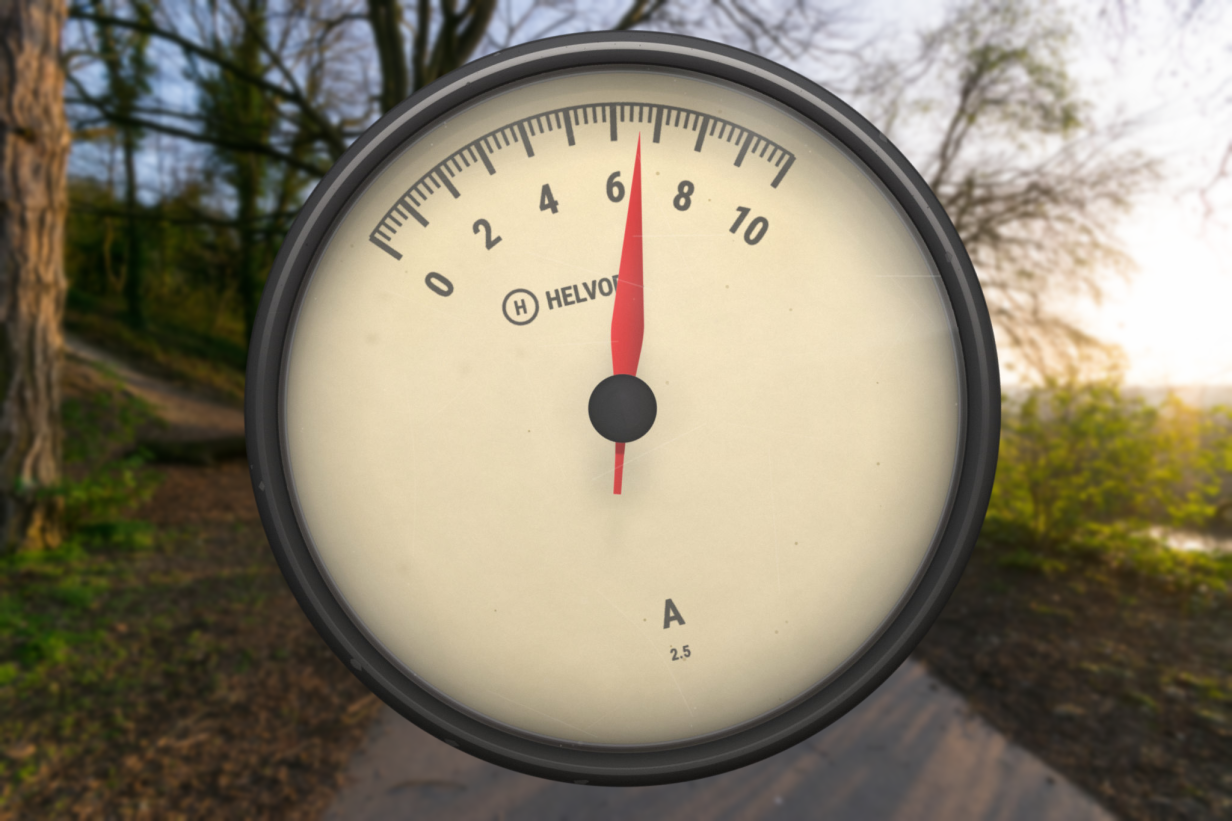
6.6 A
